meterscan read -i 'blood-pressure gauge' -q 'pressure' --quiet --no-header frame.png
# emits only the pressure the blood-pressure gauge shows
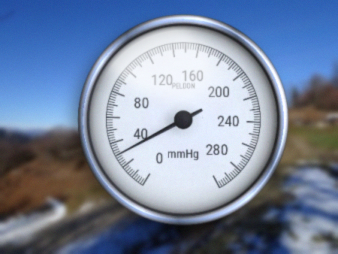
30 mmHg
